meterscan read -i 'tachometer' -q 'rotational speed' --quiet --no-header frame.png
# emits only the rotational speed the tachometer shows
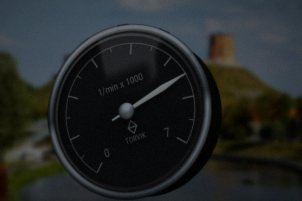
5500 rpm
